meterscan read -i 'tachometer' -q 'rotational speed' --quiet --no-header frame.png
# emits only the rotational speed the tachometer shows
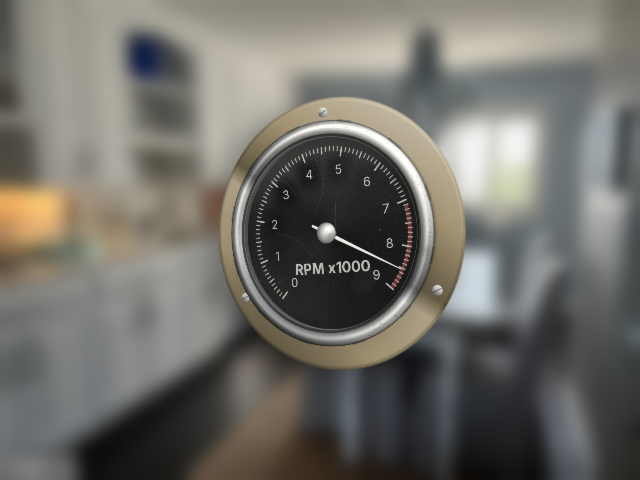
8500 rpm
